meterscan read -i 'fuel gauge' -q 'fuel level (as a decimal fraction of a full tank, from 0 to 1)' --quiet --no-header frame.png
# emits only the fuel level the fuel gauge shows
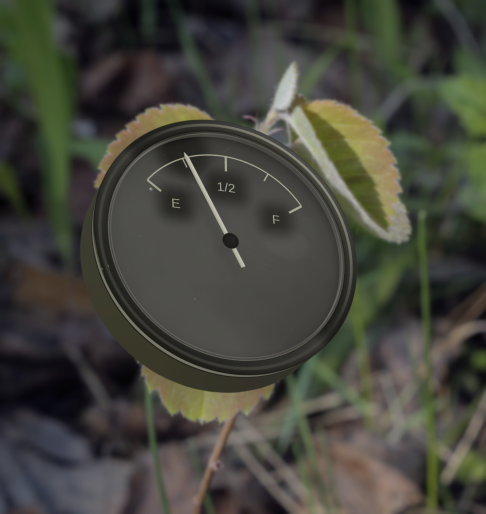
0.25
